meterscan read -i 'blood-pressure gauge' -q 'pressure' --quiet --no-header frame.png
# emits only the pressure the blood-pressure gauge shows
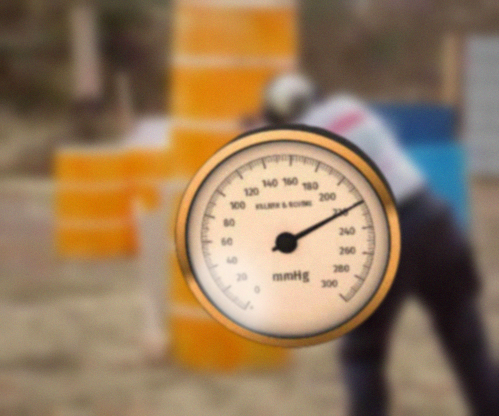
220 mmHg
